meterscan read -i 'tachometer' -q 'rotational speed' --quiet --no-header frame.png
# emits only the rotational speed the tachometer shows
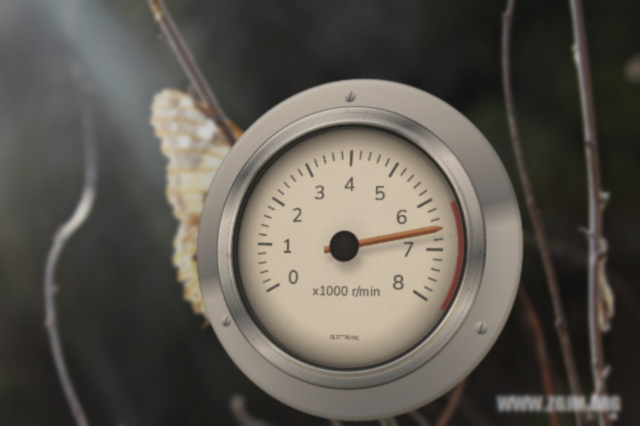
6600 rpm
